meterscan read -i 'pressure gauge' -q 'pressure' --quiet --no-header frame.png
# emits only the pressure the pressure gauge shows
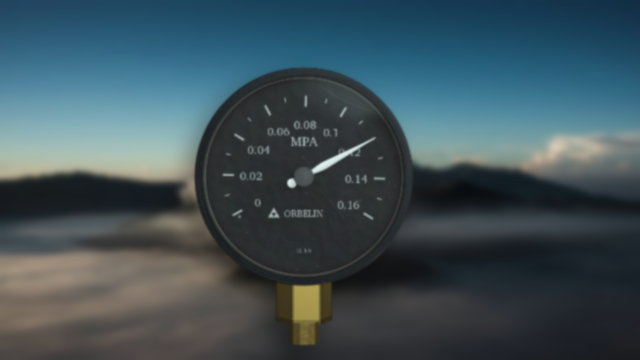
0.12 MPa
